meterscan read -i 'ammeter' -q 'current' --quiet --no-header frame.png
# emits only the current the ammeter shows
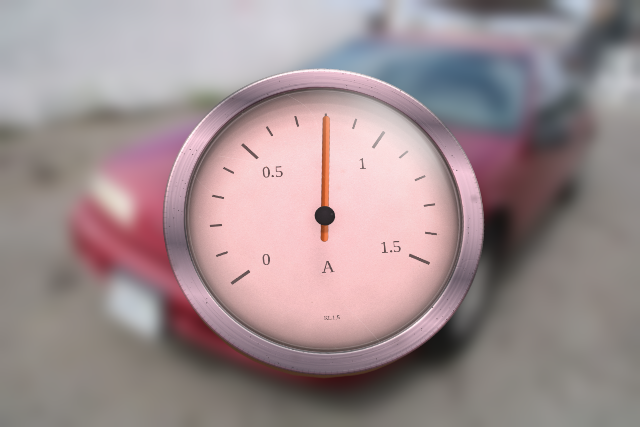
0.8 A
